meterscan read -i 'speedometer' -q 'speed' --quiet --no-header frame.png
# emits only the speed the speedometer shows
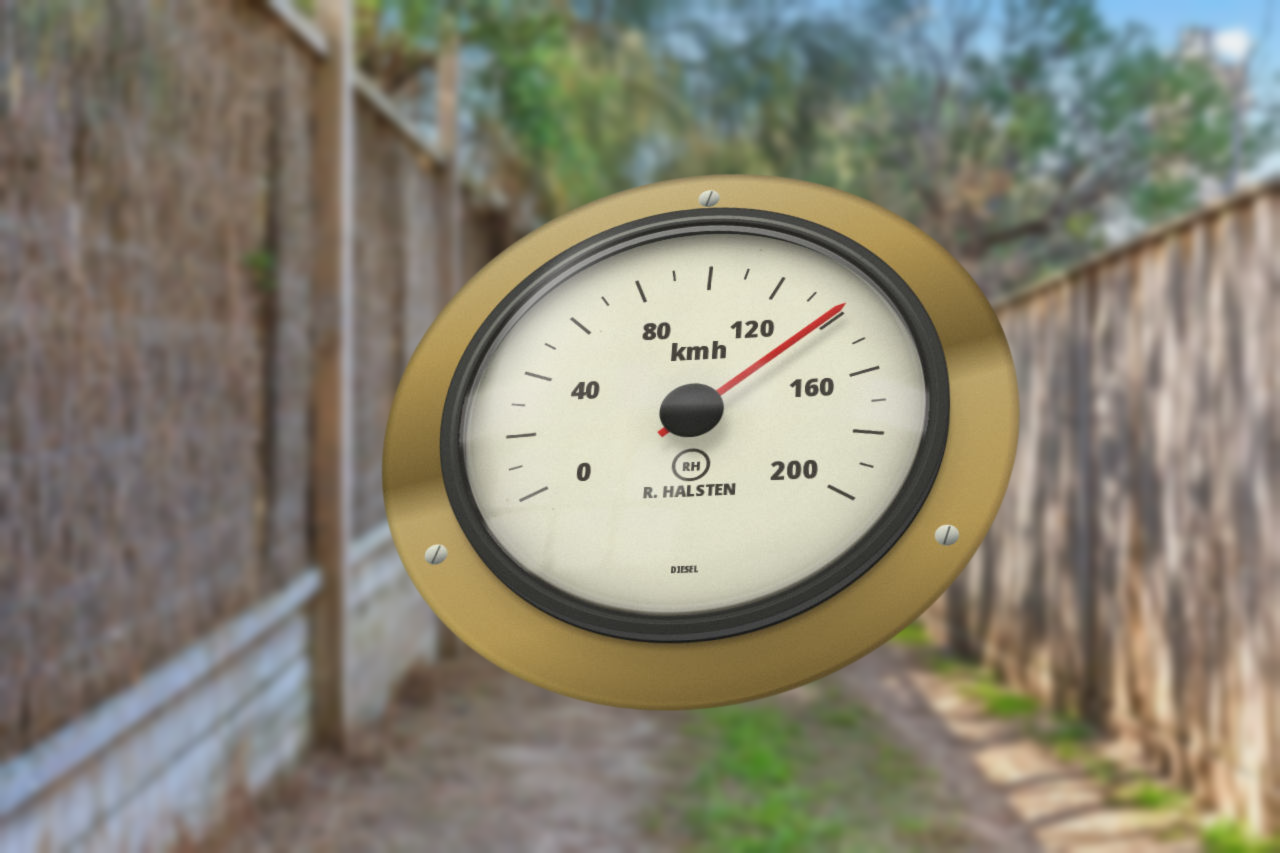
140 km/h
